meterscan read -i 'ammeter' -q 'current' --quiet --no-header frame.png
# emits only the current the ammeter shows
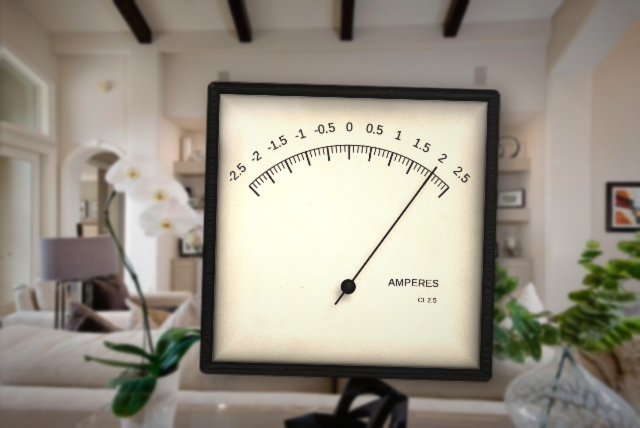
2 A
